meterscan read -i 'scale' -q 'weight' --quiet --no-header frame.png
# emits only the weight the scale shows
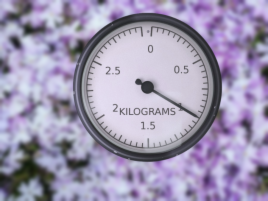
1 kg
